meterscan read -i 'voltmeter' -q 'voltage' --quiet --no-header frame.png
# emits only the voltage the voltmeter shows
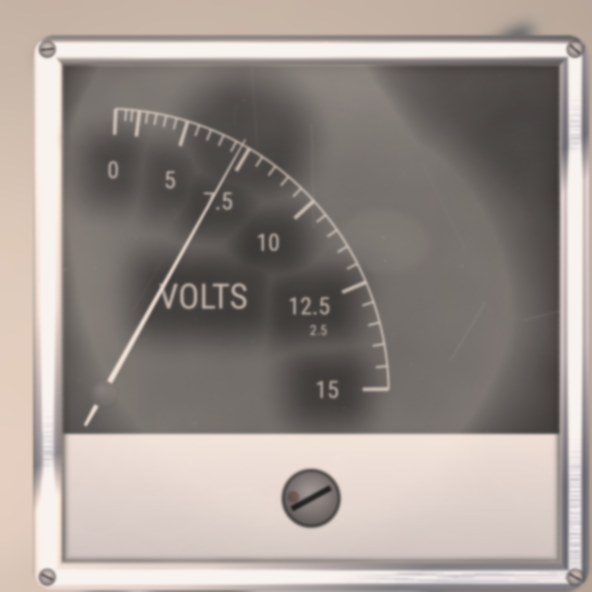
7.25 V
